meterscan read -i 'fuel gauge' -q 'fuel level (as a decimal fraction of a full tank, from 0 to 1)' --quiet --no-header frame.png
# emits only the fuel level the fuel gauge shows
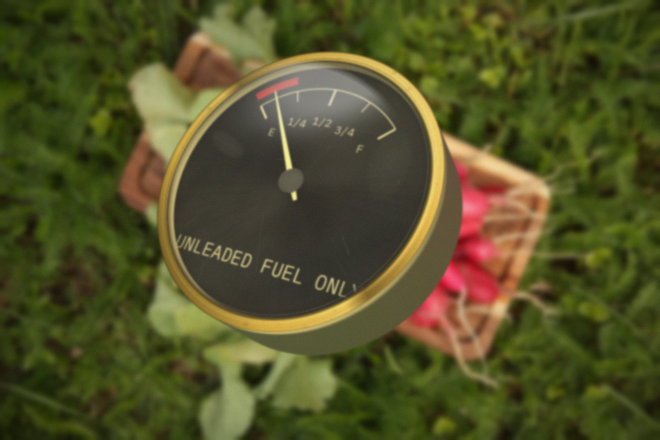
0.125
